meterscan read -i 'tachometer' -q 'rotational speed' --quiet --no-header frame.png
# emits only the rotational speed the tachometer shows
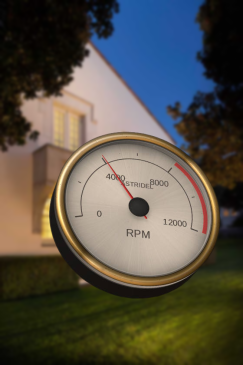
4000 rpm
